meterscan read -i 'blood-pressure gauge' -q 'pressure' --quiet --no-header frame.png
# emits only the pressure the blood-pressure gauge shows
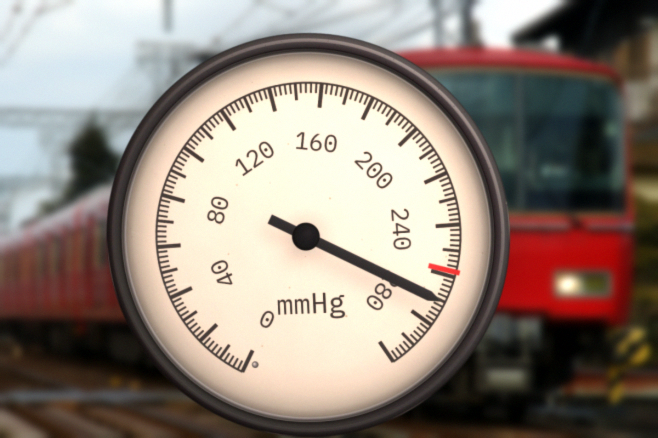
270 mmHg
